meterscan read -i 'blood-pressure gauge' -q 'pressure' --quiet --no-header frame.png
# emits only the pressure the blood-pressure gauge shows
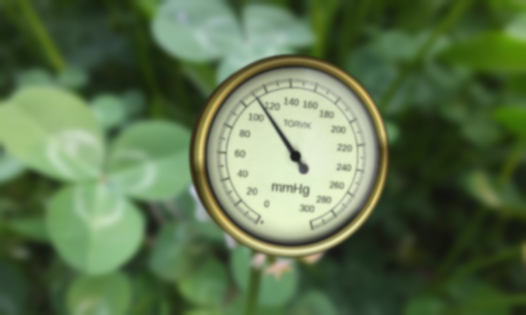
110 mmHg
